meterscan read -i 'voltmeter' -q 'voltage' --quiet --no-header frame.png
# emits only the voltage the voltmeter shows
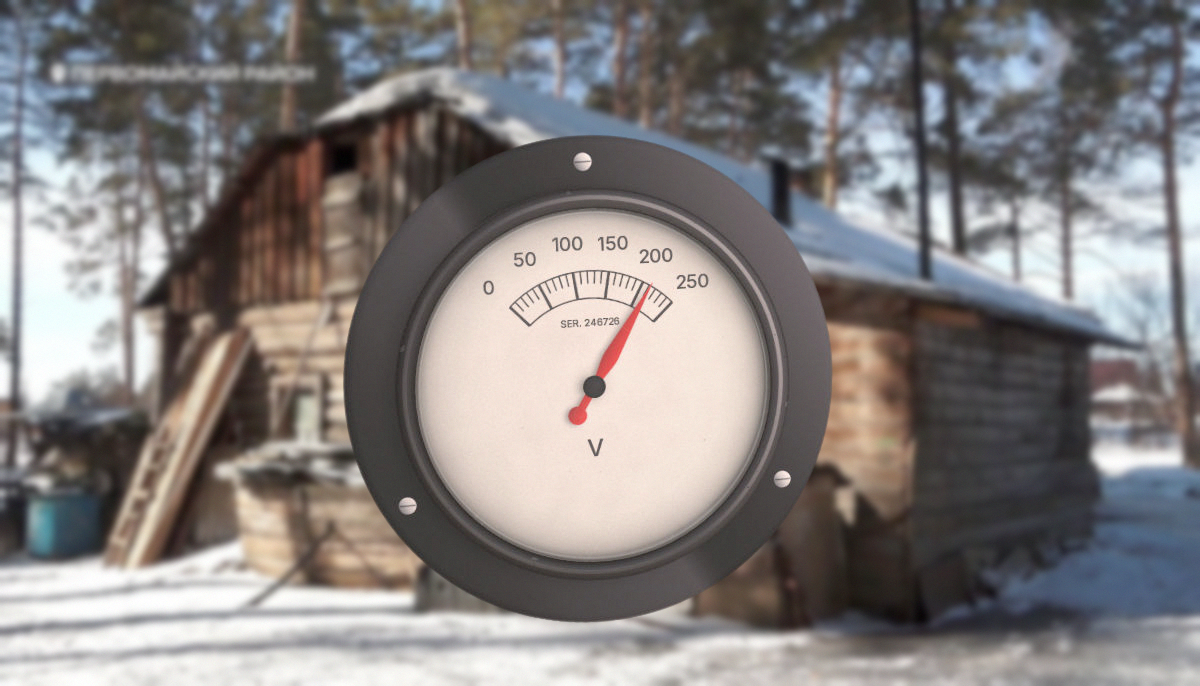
210 V
